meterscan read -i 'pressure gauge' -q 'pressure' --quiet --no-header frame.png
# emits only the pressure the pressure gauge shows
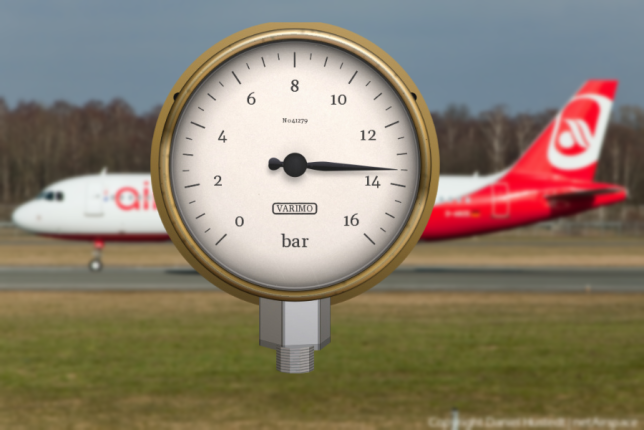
13.5 bar
